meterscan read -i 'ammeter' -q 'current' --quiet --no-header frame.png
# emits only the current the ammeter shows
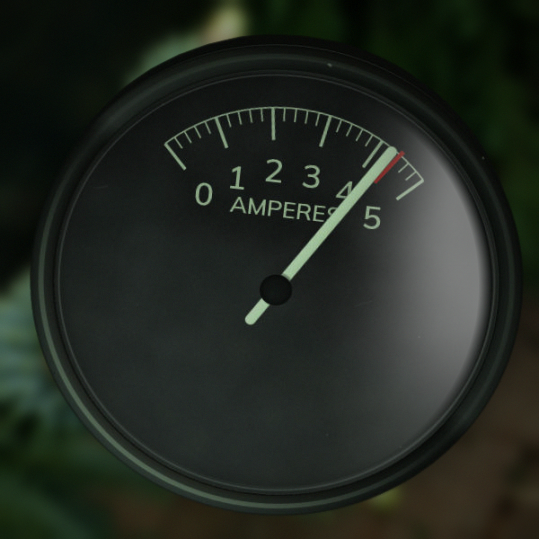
4.2 A
